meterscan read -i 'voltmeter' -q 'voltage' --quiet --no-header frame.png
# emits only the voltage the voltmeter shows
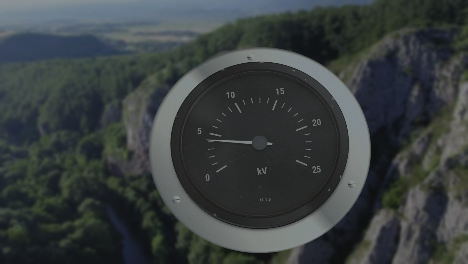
4 kV
